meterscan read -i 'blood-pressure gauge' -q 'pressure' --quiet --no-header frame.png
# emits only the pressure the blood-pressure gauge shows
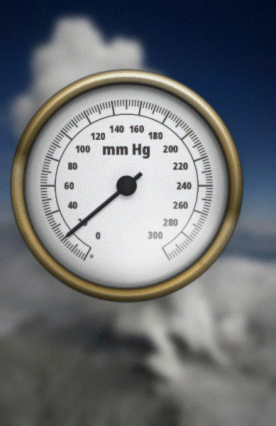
20 mmHg
